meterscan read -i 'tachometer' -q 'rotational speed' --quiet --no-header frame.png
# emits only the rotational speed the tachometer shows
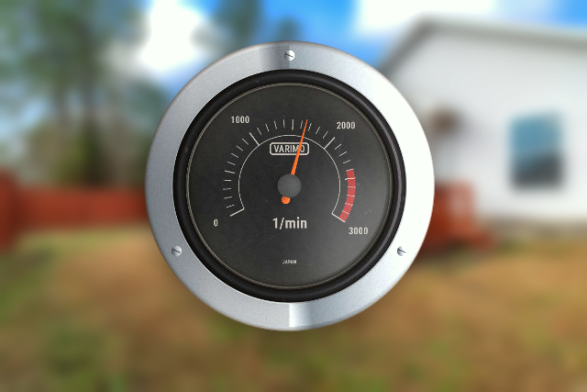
1650 rpm
